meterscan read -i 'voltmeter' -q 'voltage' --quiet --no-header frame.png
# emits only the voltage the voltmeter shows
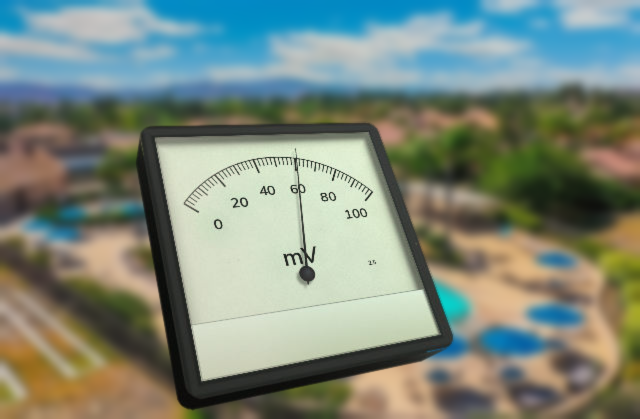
60 mV
